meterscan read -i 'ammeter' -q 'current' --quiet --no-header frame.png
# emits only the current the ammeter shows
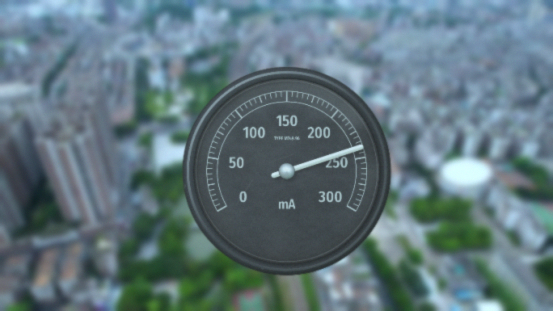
240 mA
